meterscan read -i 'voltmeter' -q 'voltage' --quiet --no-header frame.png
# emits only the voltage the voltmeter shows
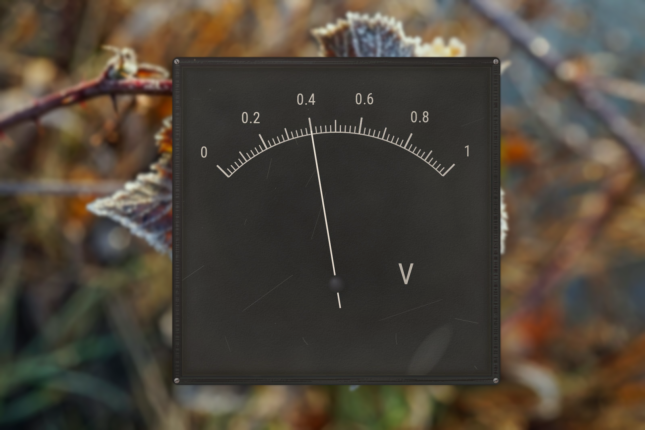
0.4 V
